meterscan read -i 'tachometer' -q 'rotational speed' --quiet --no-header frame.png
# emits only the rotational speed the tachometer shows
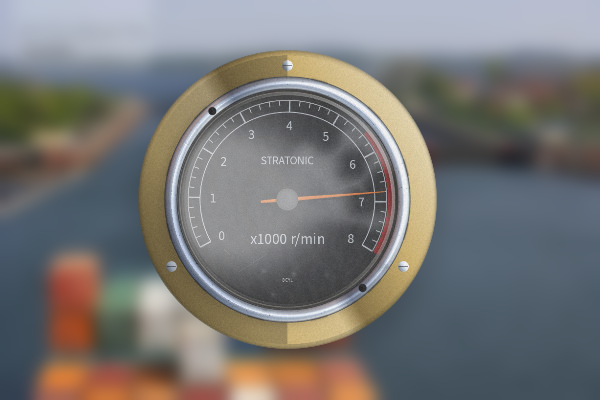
6800 rpm
